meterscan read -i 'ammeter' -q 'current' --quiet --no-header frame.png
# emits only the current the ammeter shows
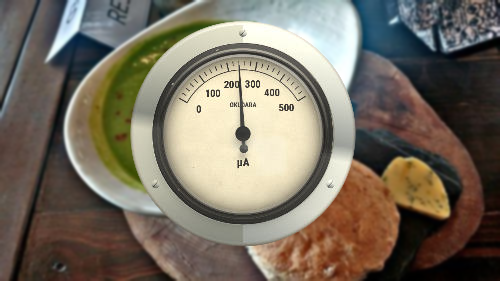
240 µA
